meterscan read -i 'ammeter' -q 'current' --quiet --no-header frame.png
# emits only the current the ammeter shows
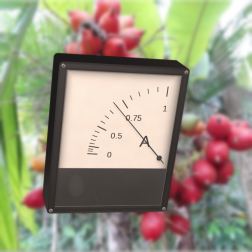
0.7 A
